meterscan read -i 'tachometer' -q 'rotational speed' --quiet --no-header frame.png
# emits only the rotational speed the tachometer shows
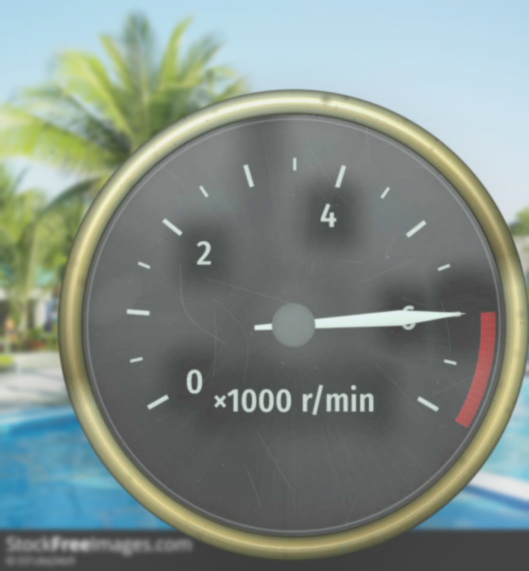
6000 rpm
